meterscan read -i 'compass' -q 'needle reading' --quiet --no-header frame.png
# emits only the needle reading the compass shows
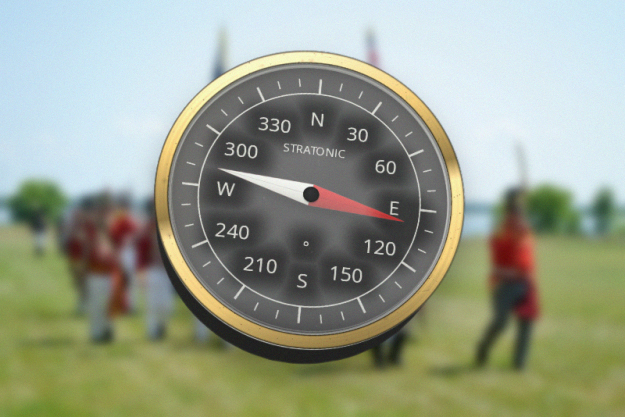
100 °
